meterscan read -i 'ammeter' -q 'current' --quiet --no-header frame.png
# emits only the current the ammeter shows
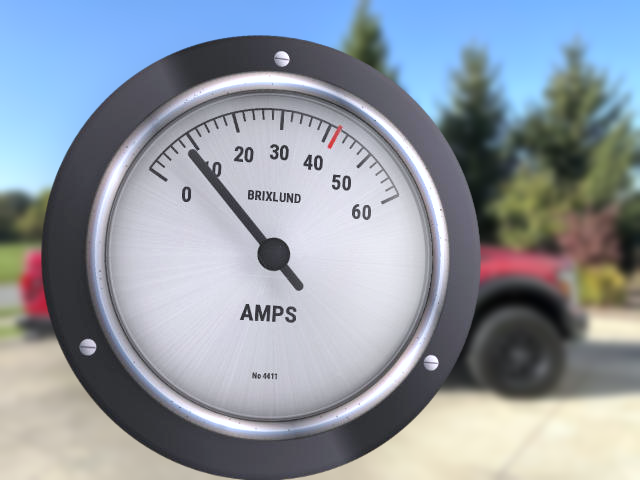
8 A
